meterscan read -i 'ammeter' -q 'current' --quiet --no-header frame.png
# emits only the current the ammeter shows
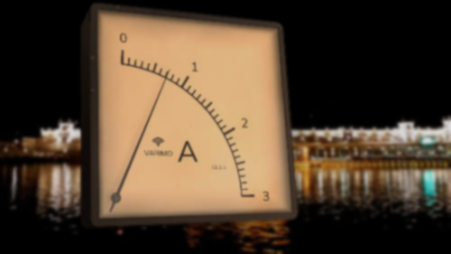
0.7 A
